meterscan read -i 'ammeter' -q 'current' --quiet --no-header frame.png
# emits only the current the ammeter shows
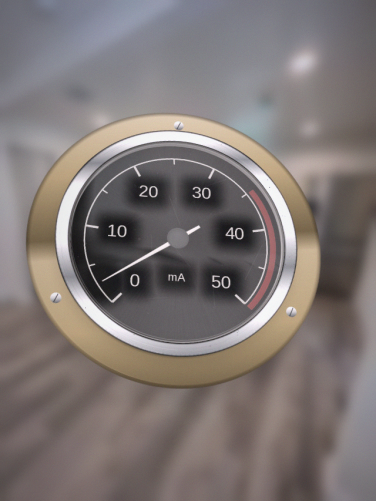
2.5 mA
